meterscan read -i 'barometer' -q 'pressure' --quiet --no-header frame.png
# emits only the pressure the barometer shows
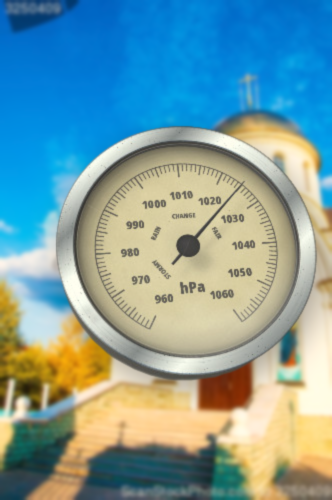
1025 hPa
